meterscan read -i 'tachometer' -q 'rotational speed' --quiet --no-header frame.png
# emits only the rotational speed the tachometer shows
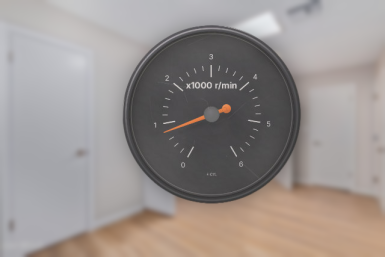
800 rpm
